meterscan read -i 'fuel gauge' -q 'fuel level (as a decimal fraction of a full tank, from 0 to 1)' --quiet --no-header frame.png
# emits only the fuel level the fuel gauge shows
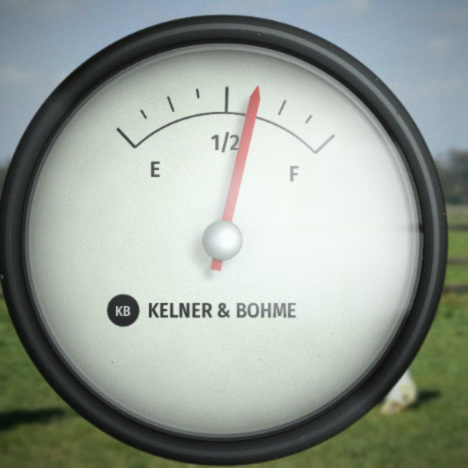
0.625
